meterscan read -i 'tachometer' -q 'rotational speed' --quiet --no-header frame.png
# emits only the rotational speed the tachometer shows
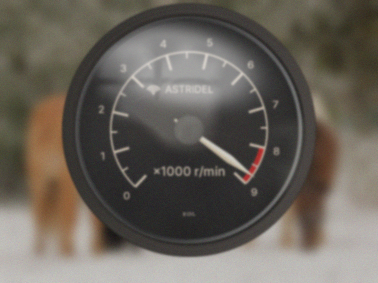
8750 rpm
